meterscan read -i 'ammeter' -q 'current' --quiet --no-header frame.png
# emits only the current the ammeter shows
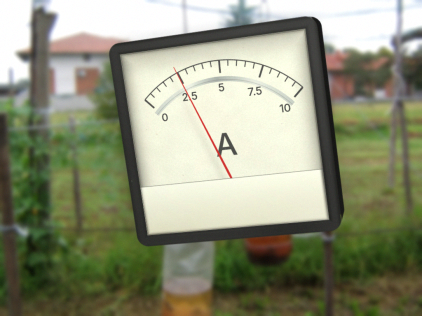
2.5 A
